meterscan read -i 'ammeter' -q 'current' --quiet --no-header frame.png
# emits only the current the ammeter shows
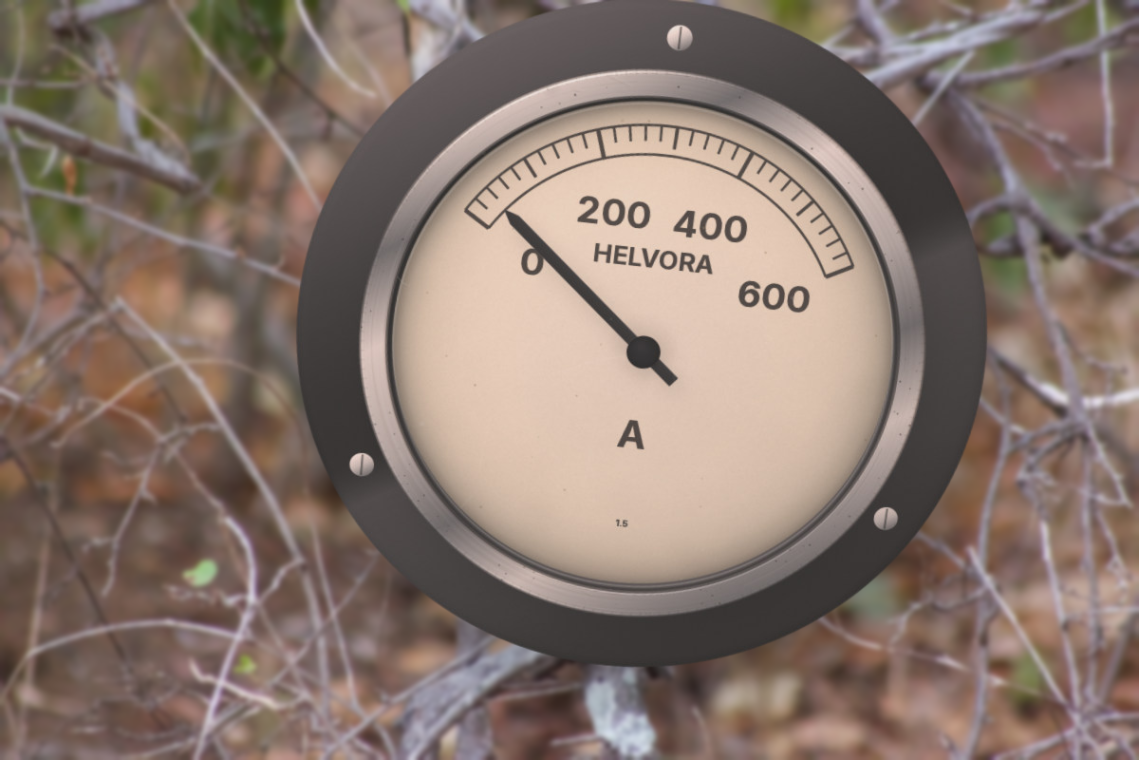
40 A
